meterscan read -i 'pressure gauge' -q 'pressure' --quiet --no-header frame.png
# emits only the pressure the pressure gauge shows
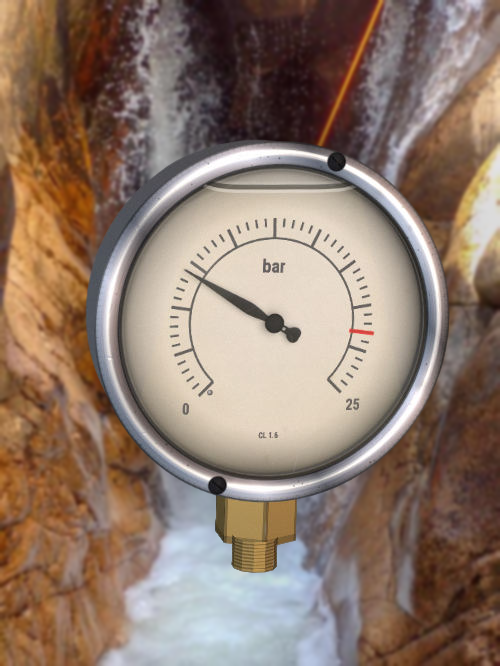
7 bar
